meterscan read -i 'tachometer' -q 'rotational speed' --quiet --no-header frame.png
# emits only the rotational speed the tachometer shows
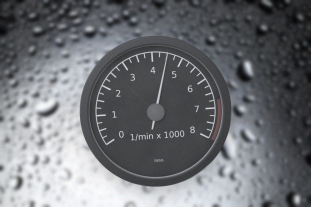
4500 rpm
